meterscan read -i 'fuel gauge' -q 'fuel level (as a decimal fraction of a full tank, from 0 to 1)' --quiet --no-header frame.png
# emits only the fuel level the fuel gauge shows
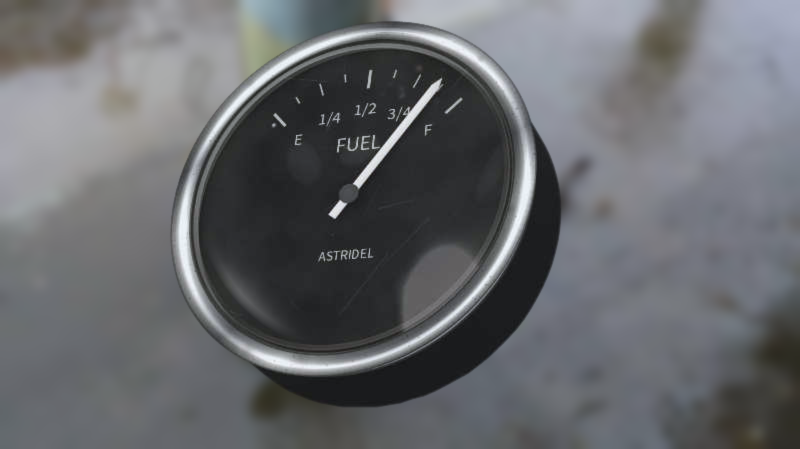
0.875
